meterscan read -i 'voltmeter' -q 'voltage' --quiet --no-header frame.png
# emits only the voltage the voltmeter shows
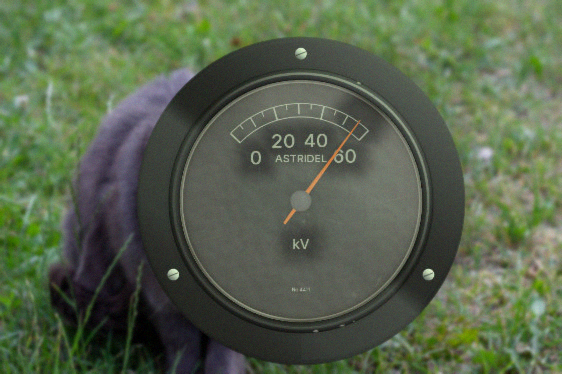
55 kV
